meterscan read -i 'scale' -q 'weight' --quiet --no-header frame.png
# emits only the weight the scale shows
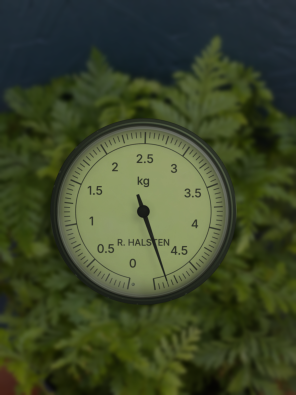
4.85 kg
